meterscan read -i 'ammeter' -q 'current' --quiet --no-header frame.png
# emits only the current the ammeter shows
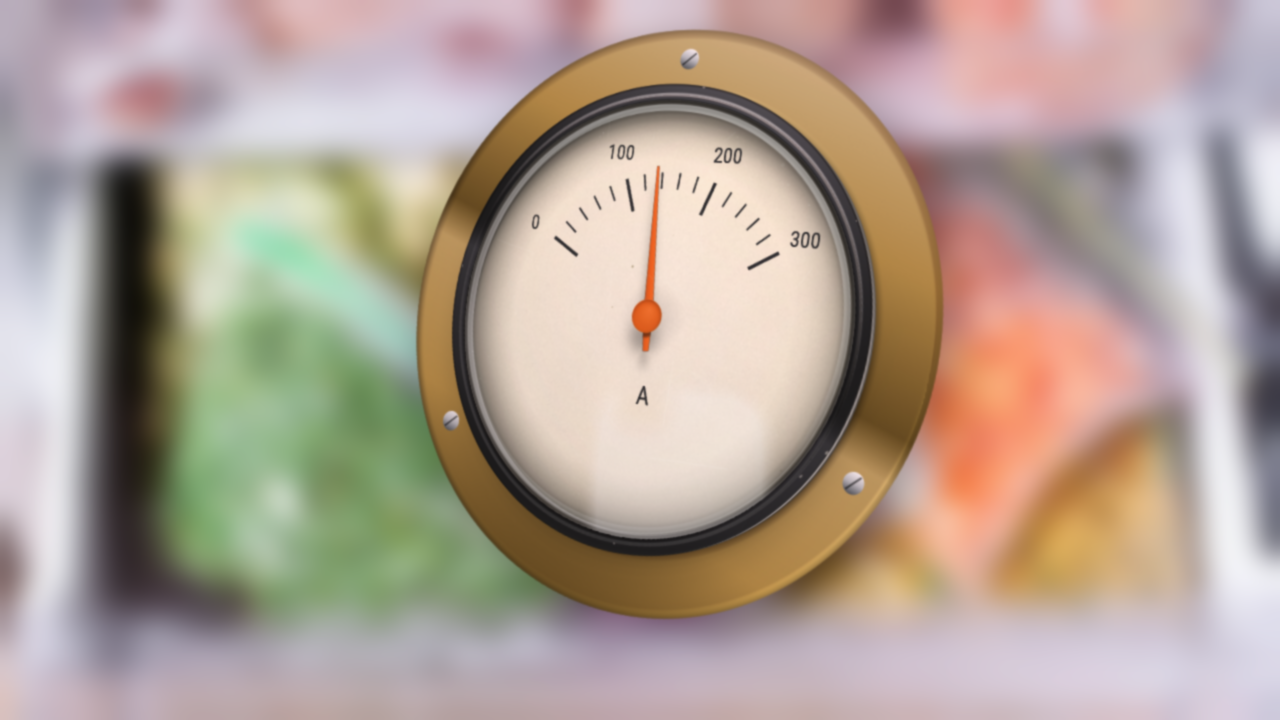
140 A
